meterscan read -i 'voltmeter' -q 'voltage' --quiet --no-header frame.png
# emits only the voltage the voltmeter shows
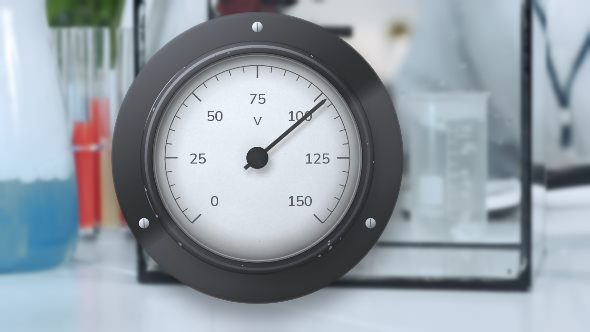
102.5 V
